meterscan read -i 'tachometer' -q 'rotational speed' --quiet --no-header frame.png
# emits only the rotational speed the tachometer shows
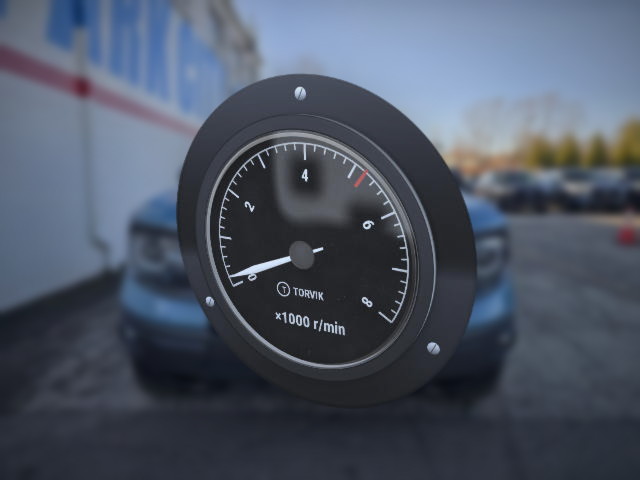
200 rpm
